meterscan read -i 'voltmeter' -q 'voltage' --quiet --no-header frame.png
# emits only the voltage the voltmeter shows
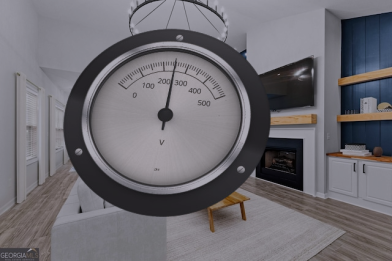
250 V
